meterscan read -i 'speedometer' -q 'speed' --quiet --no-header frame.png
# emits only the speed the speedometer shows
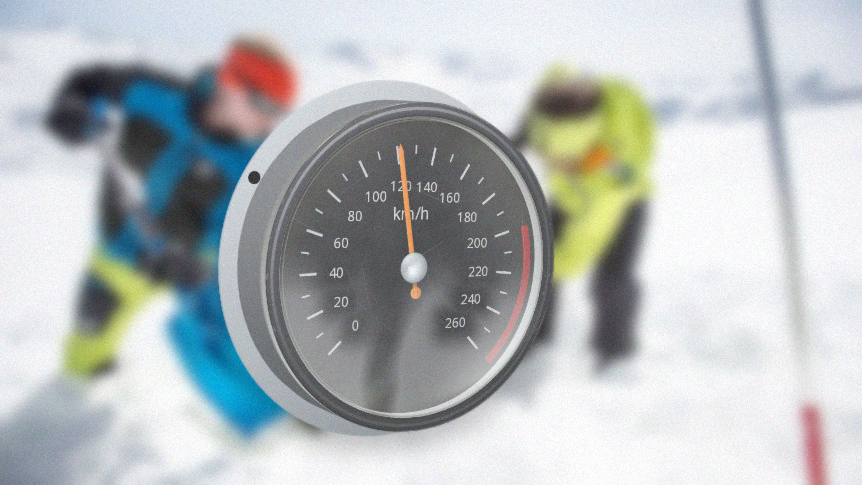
120 km/h
